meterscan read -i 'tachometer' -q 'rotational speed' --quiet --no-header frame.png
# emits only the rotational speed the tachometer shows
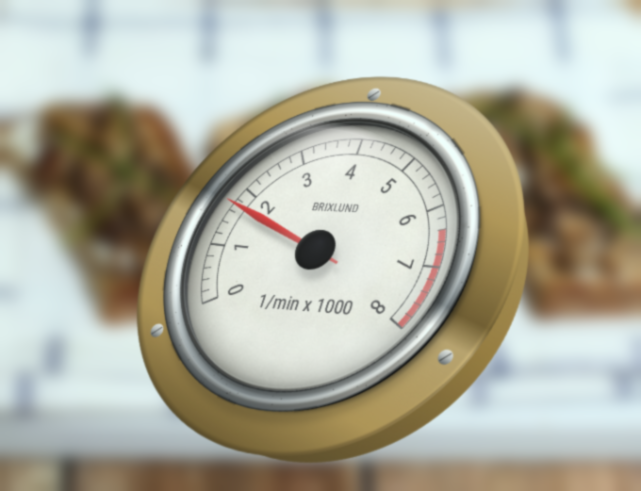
1700 rpm
